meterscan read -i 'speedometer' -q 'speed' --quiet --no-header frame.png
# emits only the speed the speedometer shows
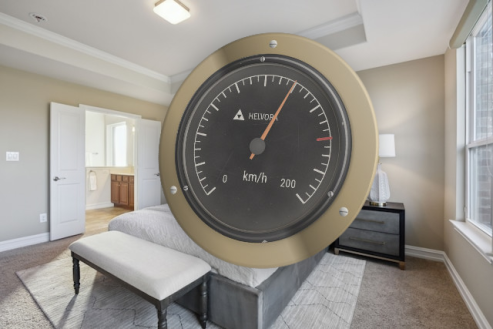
120 km/h
